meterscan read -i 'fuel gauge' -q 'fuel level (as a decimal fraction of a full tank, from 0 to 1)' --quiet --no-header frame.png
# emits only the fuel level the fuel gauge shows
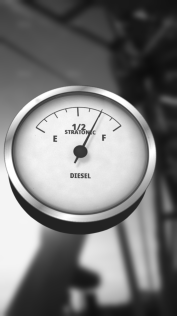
0.75
